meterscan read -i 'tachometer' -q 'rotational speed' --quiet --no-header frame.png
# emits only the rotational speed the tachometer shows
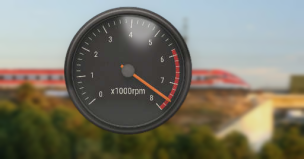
7600 rpm
